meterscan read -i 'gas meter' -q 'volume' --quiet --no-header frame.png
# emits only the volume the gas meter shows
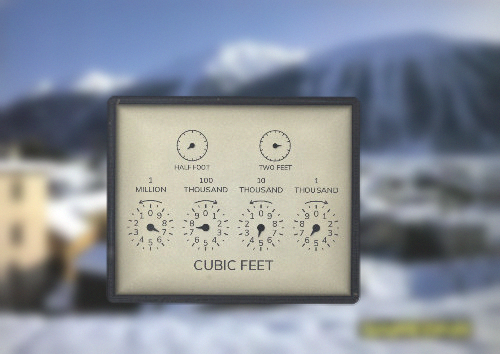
674600 ft³
